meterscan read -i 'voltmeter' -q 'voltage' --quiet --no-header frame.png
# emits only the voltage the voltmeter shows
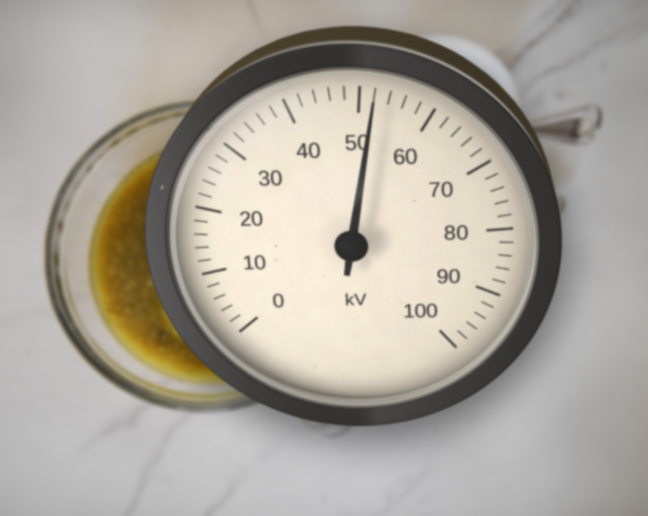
52 kV
